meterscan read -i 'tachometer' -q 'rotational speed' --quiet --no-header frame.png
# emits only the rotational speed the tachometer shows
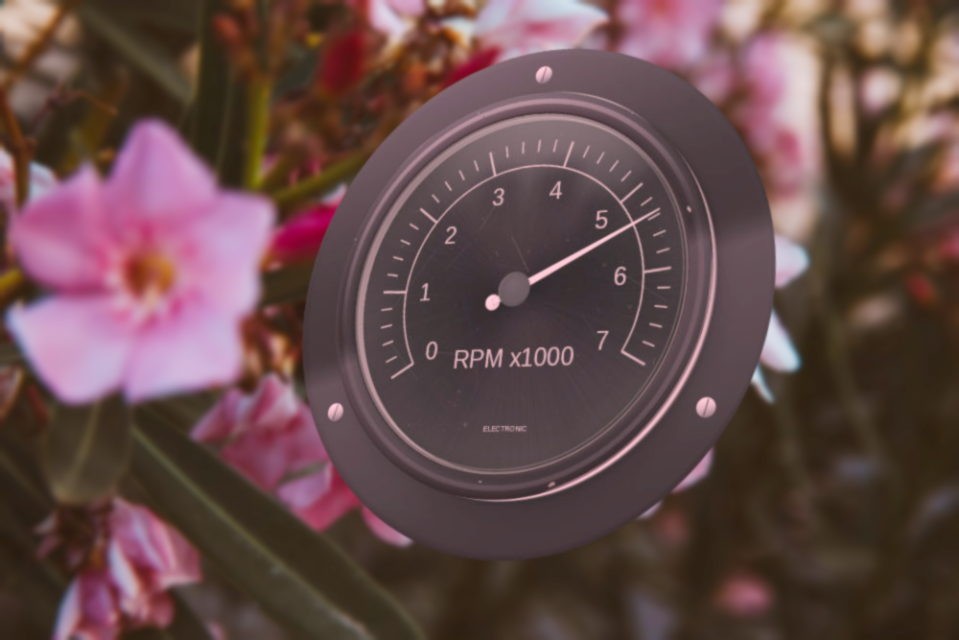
5400 rpm
